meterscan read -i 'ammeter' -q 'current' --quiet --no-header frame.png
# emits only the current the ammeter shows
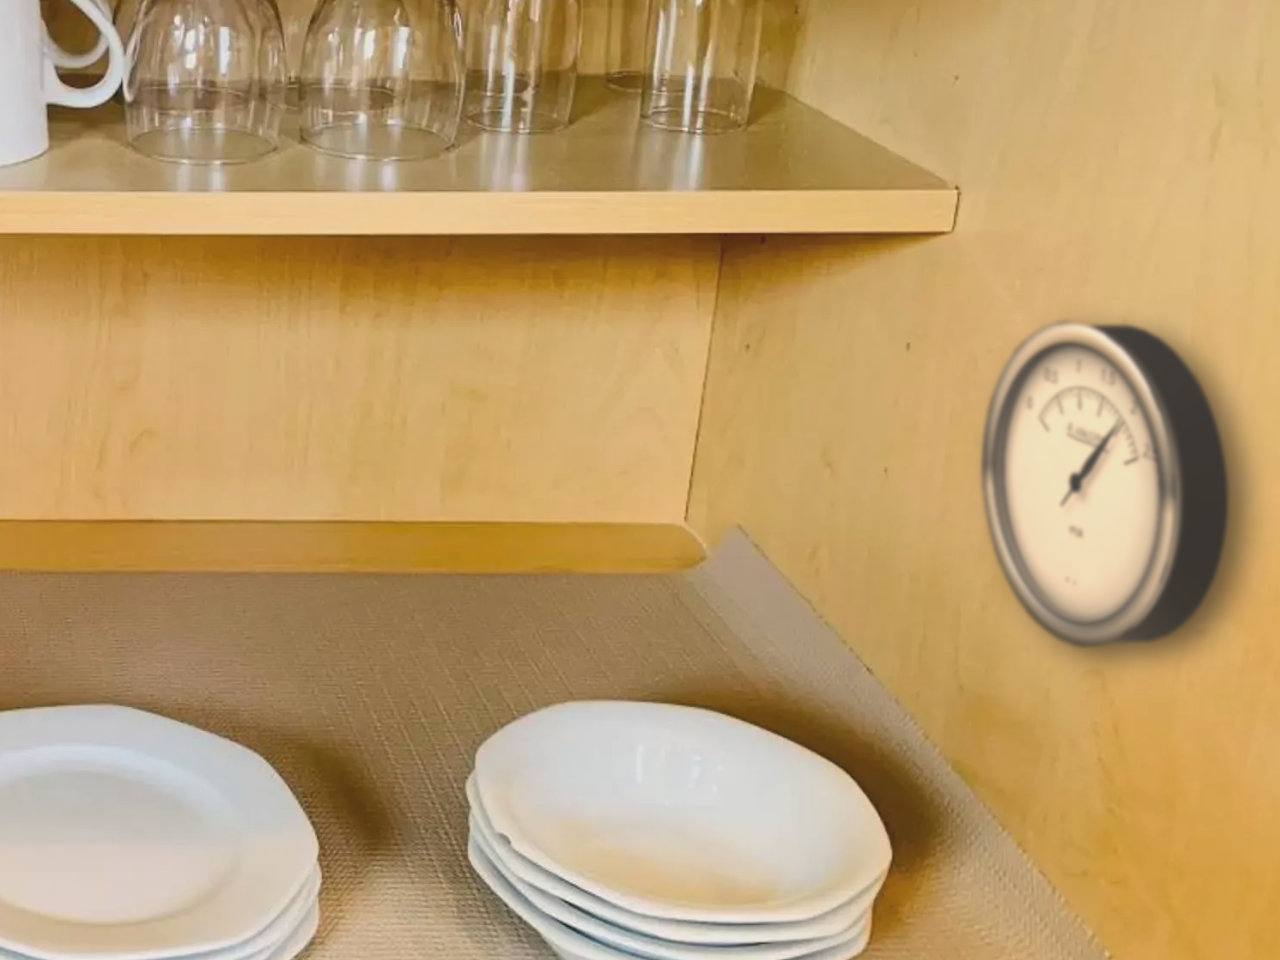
2 mA
